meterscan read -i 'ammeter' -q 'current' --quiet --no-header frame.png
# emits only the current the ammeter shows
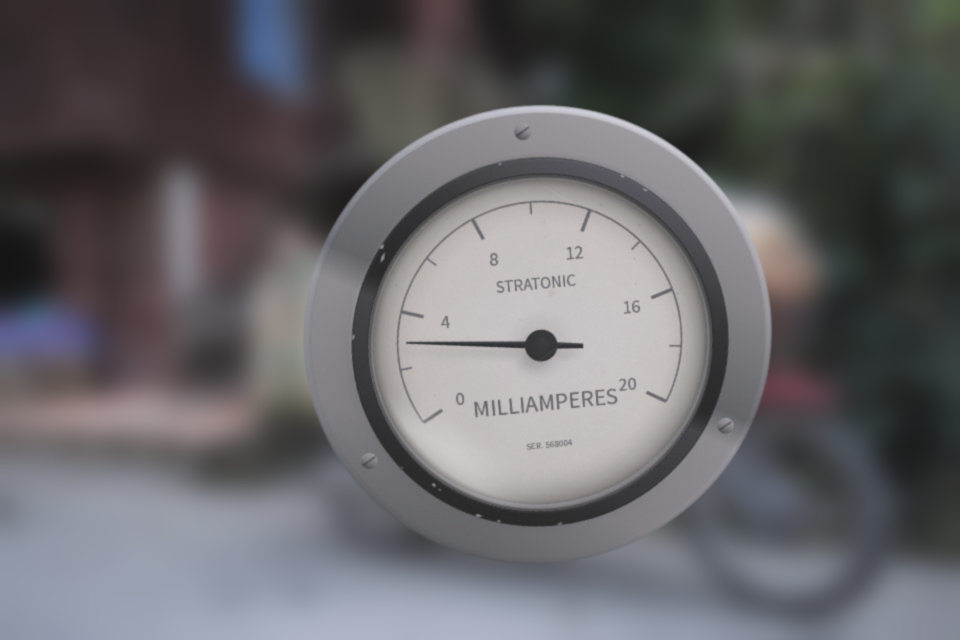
3 mA
